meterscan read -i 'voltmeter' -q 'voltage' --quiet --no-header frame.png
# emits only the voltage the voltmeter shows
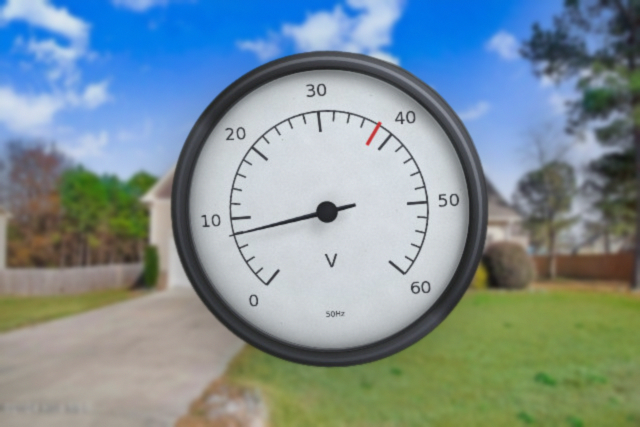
8 V
